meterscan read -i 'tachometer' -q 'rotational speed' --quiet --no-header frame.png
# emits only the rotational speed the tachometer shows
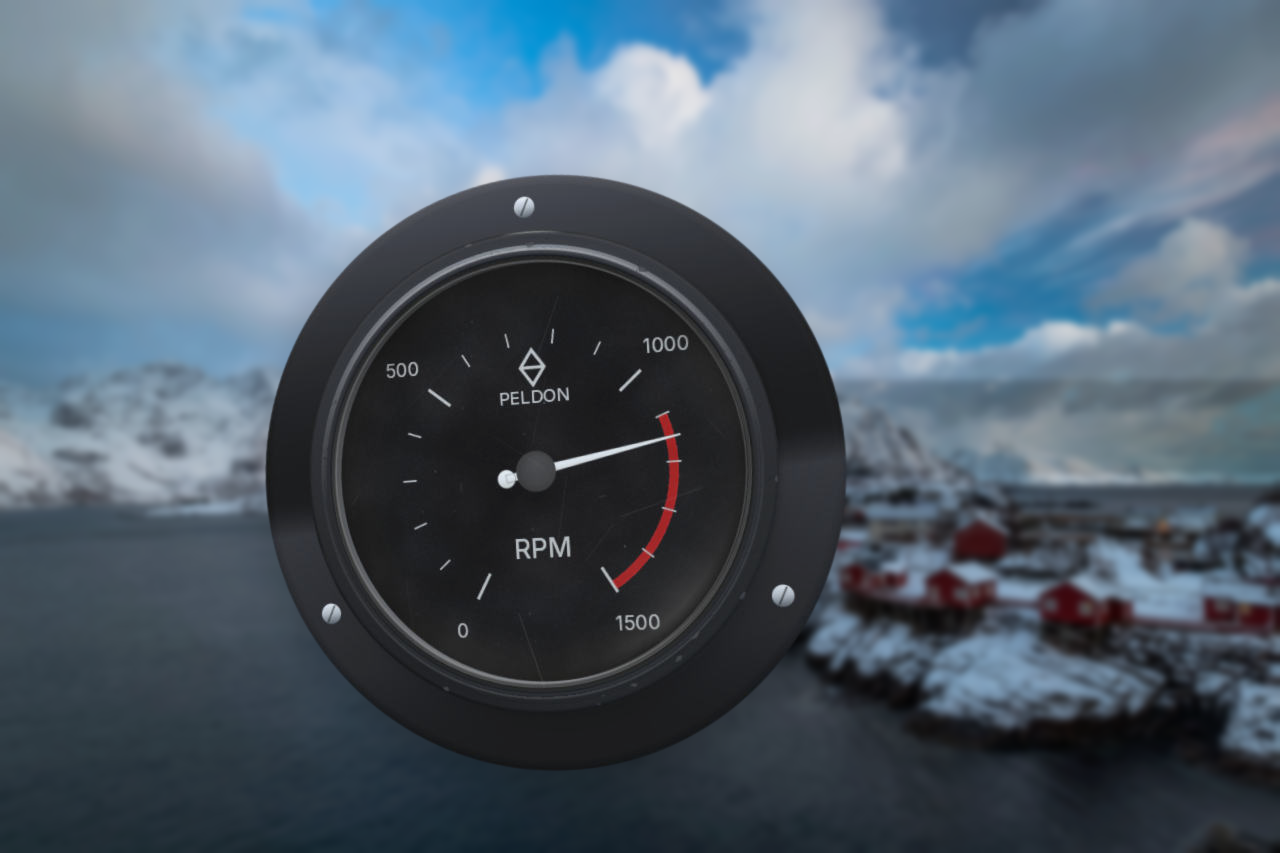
1150 rpm
